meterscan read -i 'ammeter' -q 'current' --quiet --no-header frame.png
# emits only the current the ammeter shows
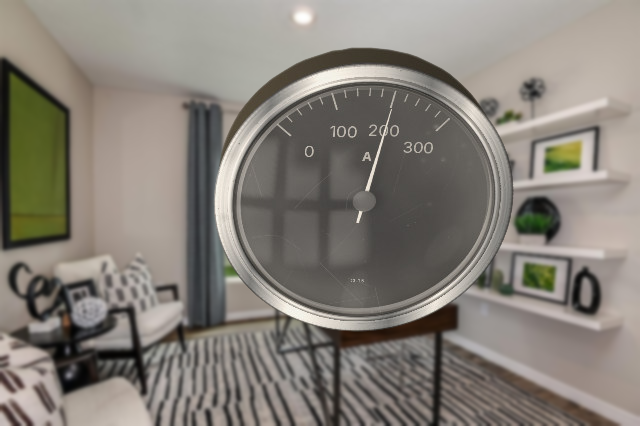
200 A
